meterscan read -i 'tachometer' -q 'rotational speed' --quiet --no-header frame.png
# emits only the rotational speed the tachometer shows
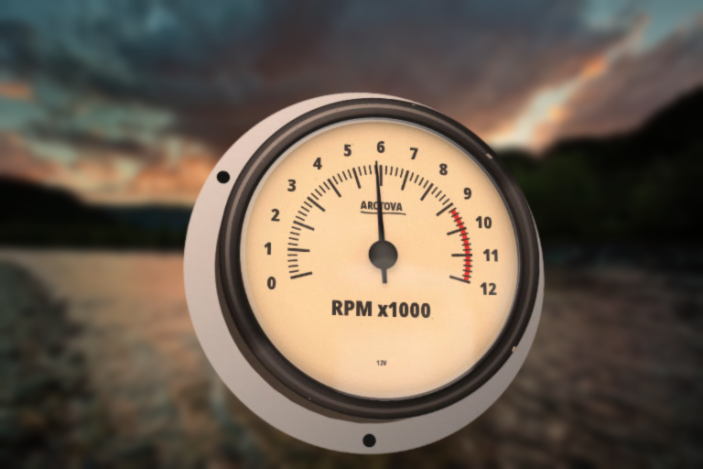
5800 rpm
